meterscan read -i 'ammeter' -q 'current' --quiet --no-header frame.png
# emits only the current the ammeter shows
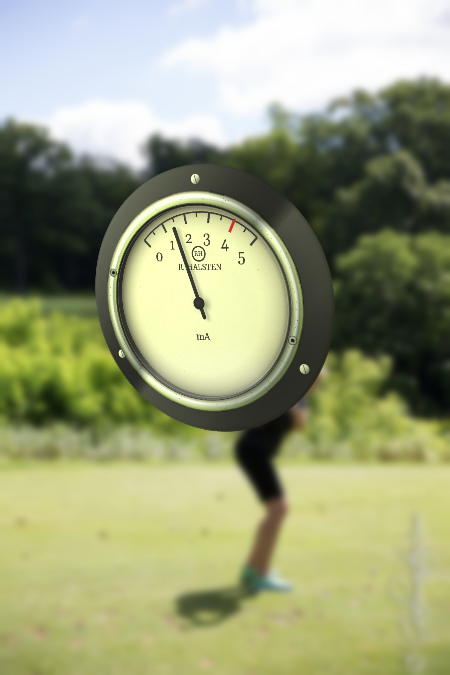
1.5 mA
